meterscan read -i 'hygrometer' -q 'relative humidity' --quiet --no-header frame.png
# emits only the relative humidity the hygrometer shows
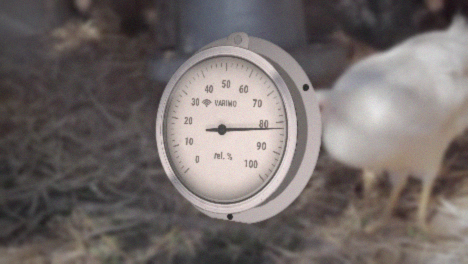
82 %
